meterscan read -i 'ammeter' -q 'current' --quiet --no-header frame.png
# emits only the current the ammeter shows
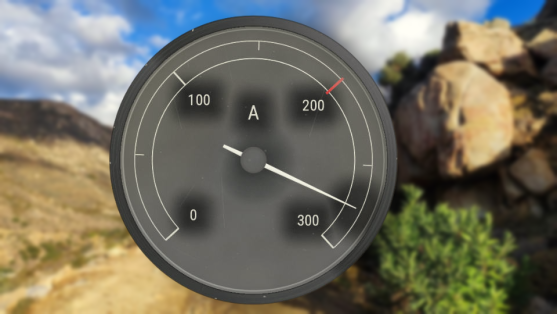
275 A
